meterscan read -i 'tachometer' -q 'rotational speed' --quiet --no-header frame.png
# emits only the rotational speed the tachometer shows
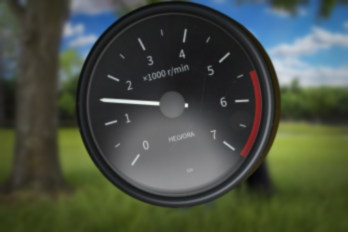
1500 rpm
